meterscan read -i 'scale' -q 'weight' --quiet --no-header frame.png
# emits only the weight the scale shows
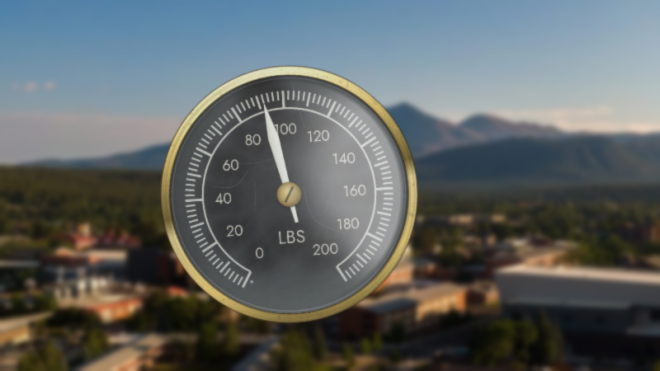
92 lb
